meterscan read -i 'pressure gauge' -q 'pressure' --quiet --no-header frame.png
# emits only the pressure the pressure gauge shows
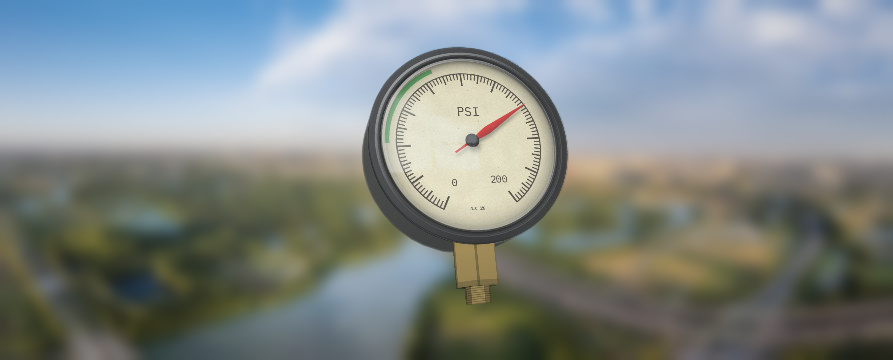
140 psi
